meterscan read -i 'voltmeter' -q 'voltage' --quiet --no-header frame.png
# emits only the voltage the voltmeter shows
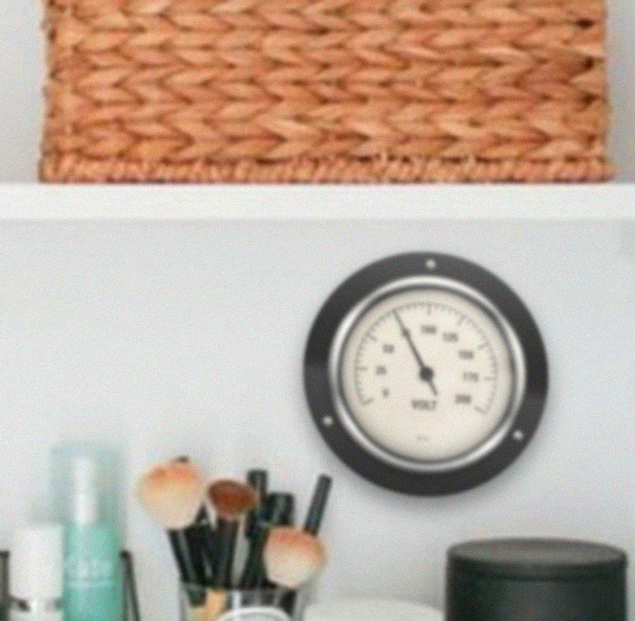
75 V
